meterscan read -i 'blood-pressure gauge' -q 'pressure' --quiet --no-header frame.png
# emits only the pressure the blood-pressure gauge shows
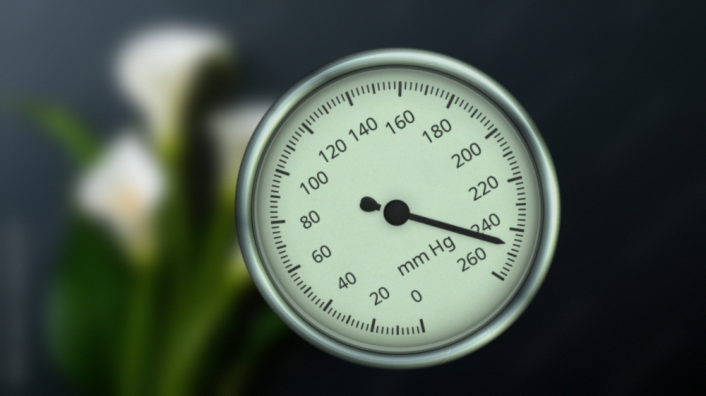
246 mmHg
